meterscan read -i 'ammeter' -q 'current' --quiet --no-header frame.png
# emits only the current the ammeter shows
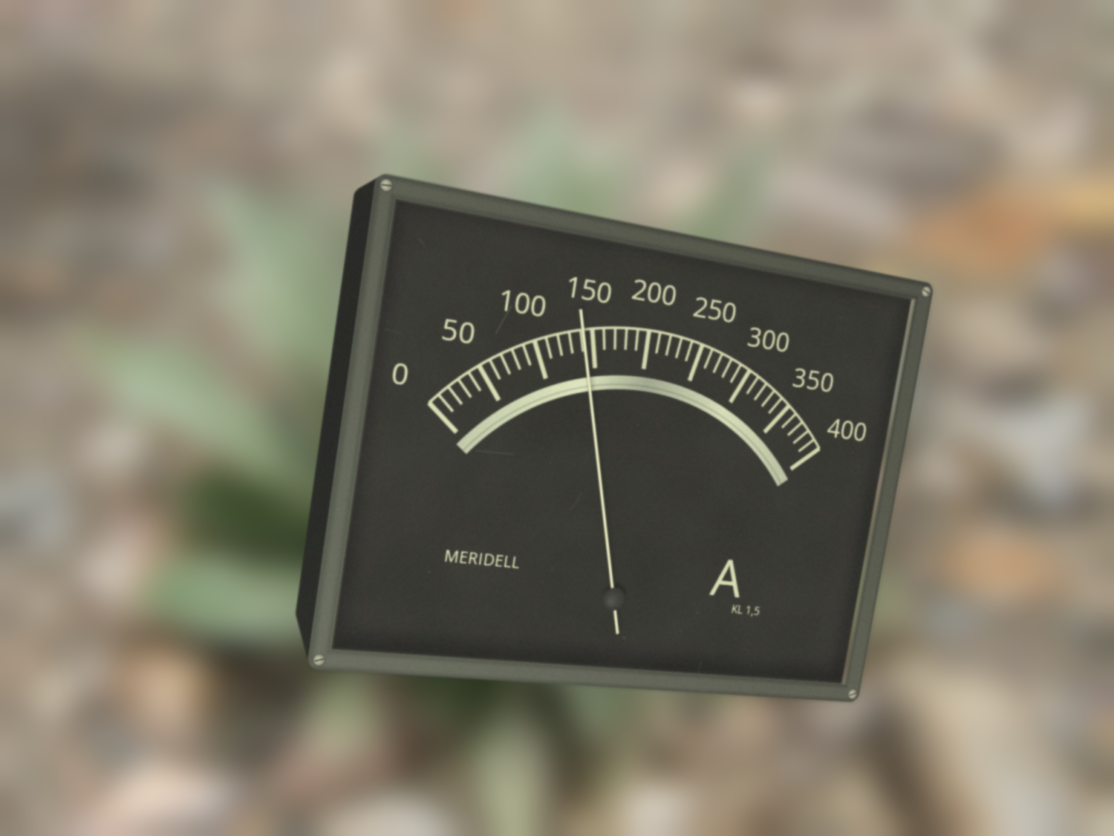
140 A
